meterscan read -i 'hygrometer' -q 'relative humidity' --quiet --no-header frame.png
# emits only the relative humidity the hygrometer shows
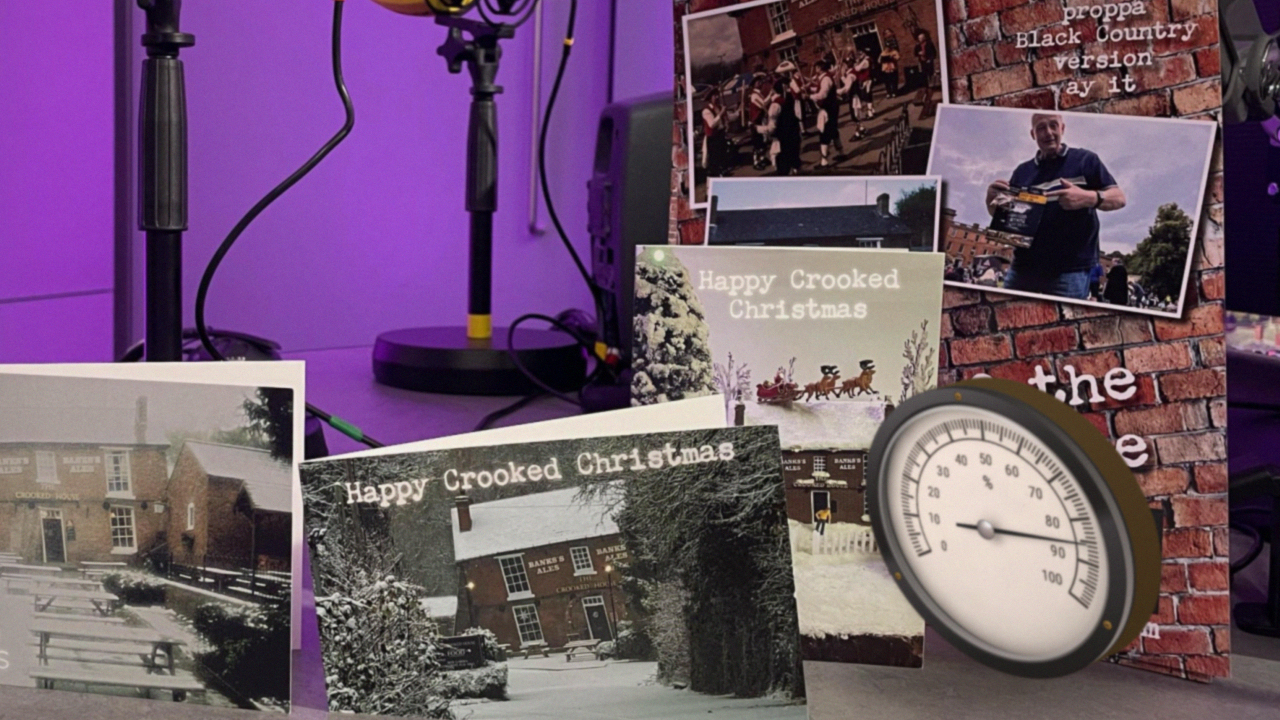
85 %
